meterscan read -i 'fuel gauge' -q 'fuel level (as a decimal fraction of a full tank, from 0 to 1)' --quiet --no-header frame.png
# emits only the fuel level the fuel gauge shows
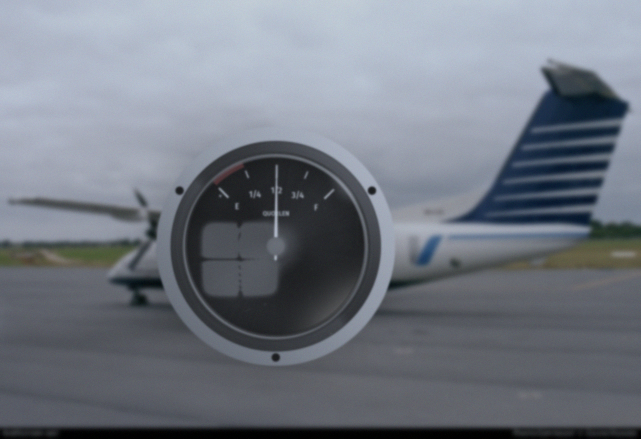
0.5
